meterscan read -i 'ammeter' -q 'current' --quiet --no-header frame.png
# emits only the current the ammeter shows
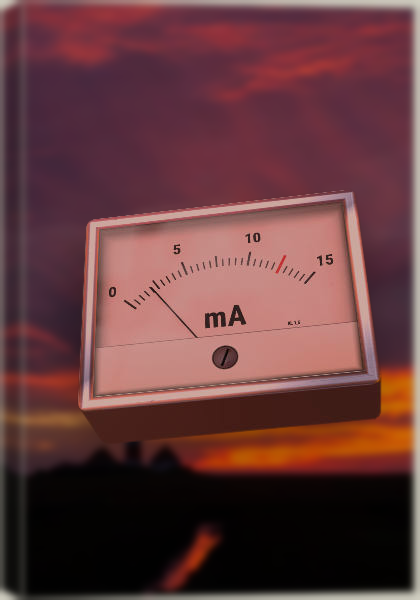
2 mA
